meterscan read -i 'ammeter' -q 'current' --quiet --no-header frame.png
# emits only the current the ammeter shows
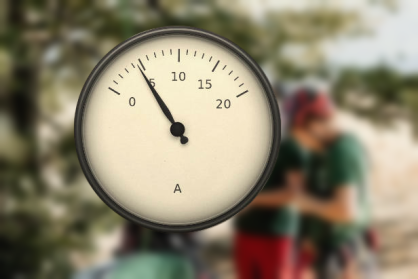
4.5 A
